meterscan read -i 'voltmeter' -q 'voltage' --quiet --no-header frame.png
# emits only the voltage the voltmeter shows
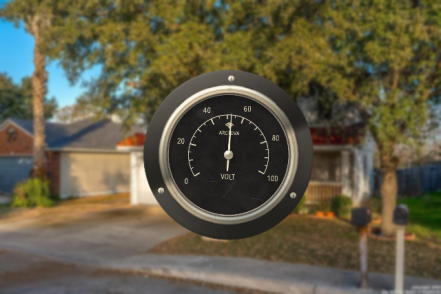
52.5 V
